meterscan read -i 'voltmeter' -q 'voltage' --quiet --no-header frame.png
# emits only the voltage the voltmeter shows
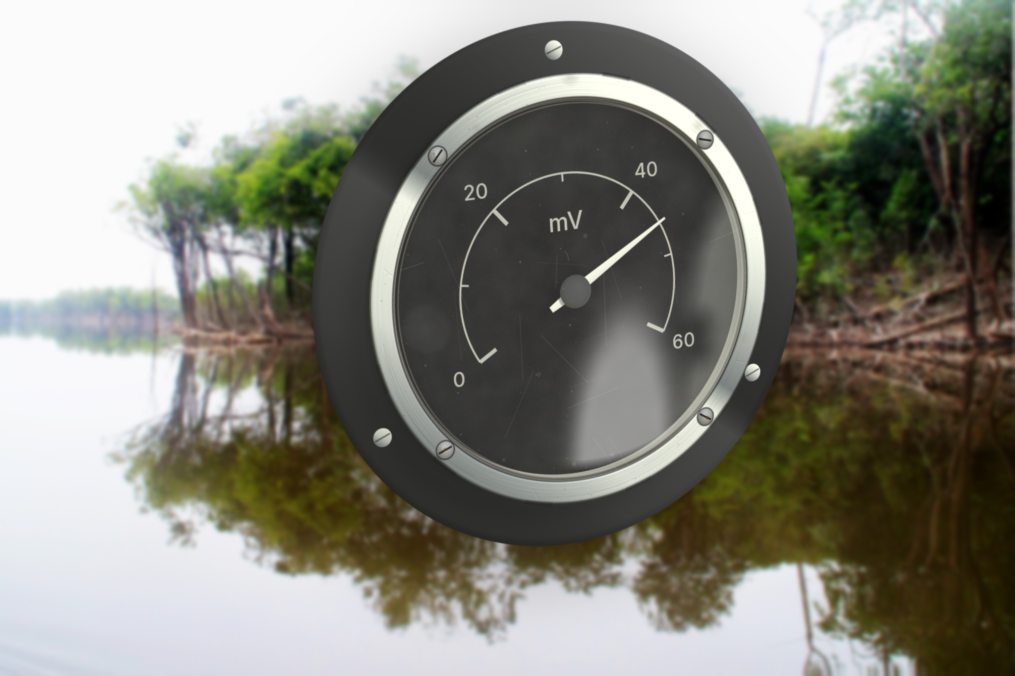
45 mV
